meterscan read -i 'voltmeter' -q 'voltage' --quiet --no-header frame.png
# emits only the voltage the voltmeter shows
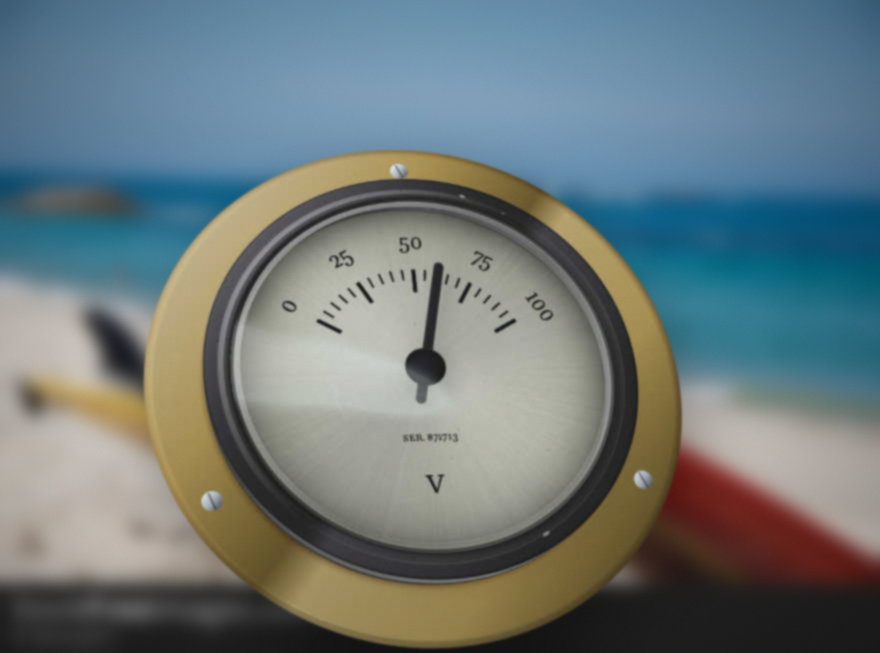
60 V
